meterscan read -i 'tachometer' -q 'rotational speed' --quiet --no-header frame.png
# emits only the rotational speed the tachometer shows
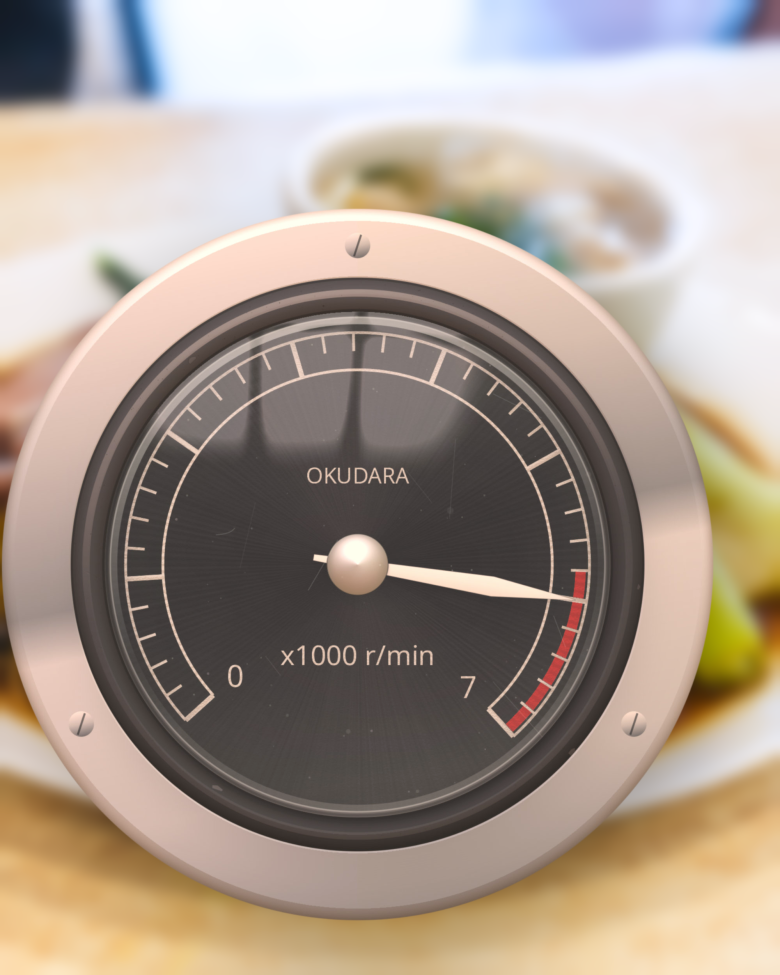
6000 rpm
